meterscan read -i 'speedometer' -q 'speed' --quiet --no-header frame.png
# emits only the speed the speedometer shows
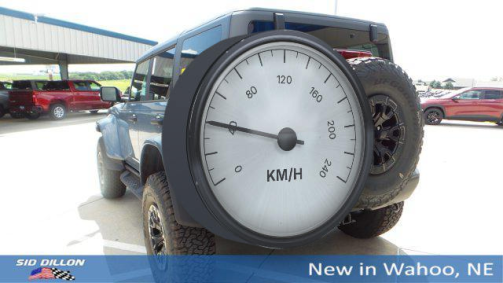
40 km/h
